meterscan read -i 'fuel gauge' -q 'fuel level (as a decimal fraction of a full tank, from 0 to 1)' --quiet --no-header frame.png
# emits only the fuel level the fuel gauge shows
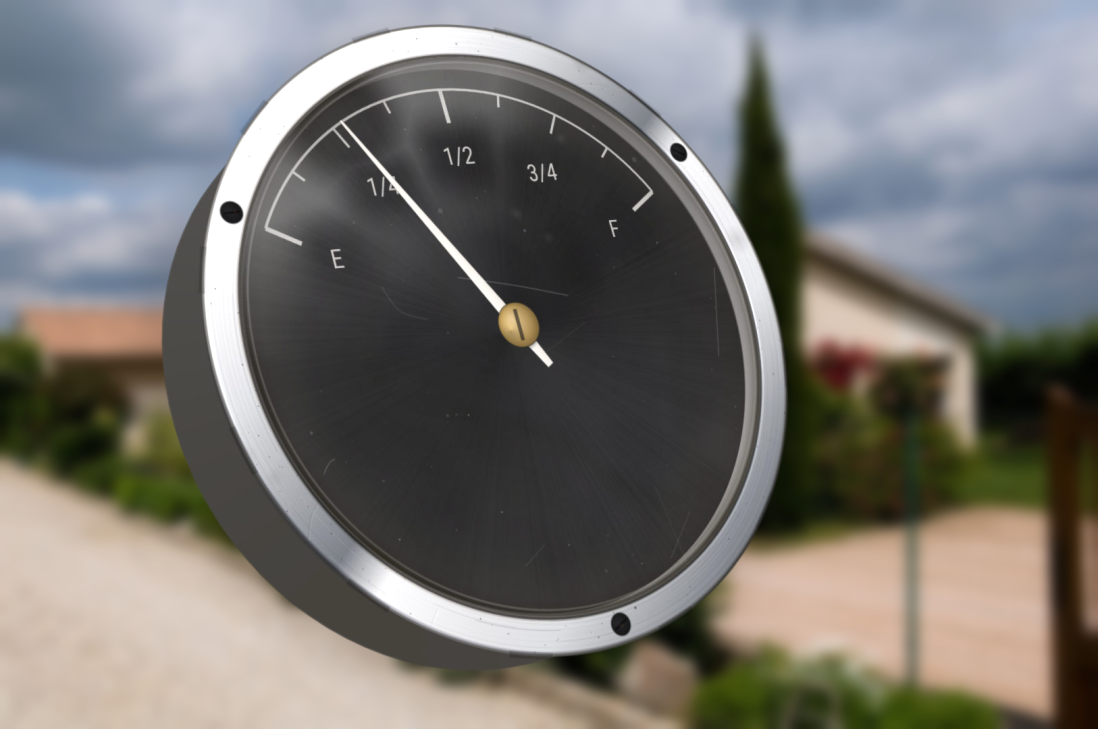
0.25
